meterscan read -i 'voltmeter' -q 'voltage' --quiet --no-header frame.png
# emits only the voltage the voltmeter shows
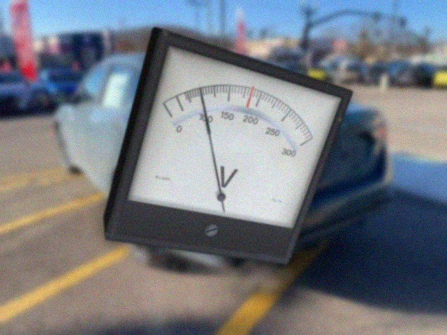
100 V
